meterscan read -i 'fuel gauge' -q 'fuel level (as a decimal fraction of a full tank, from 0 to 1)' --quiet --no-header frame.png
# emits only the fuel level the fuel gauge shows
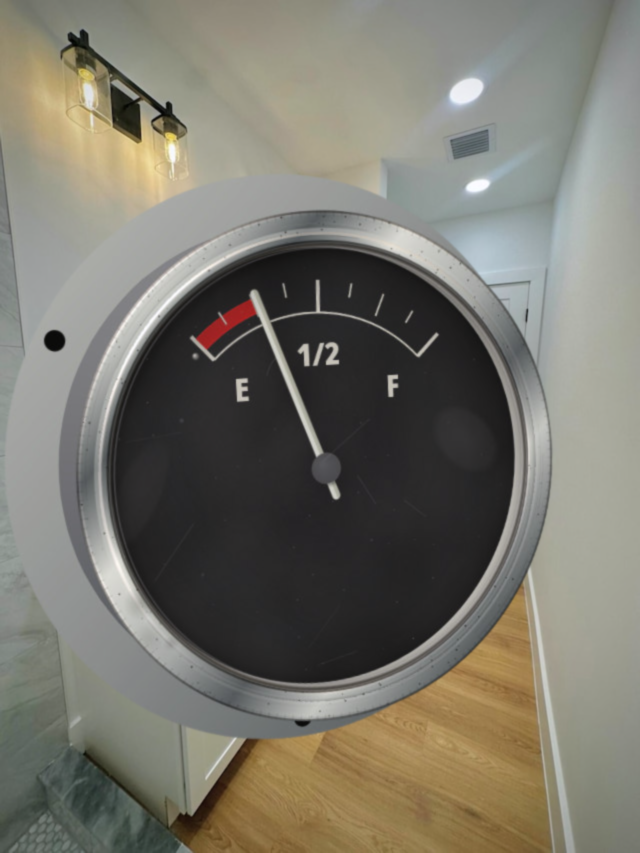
0.25
